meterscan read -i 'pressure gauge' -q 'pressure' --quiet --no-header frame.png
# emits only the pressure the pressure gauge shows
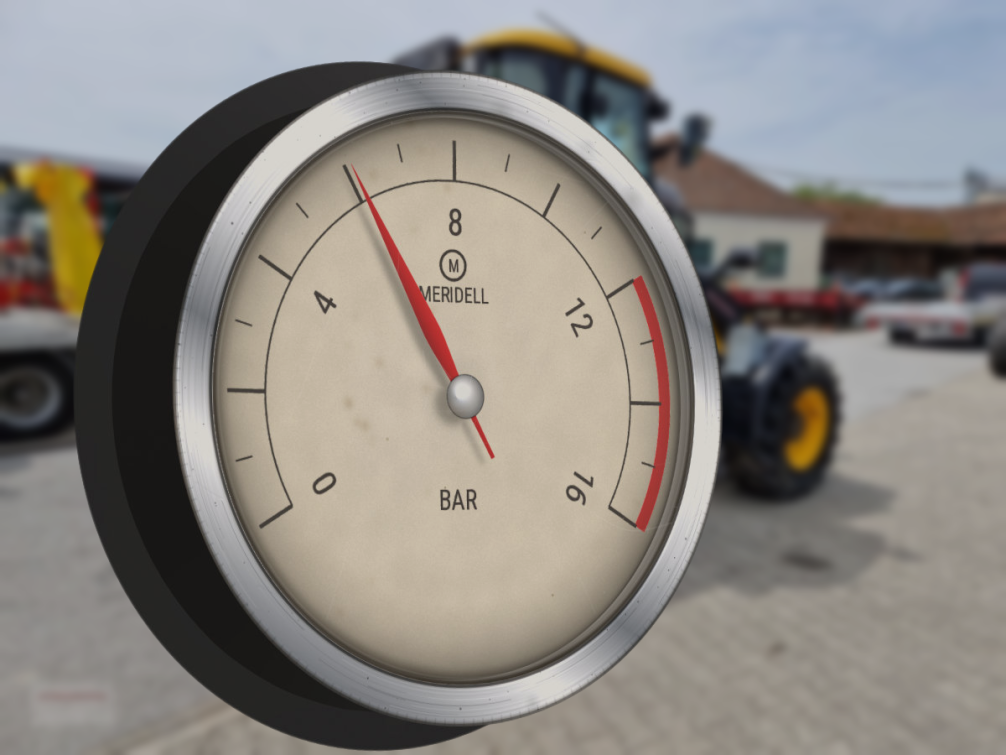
6 bar
